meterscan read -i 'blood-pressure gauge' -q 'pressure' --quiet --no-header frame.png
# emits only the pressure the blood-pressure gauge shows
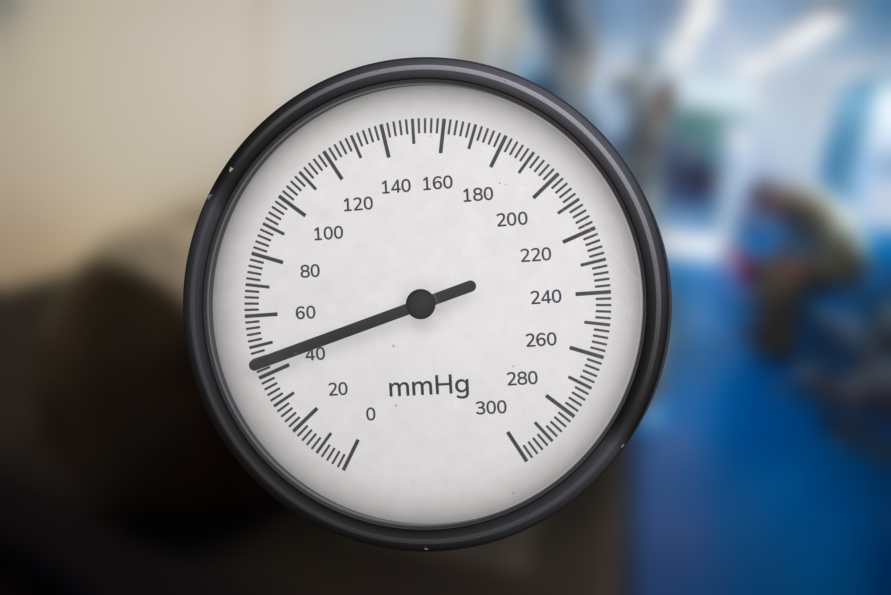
44 mmHg
